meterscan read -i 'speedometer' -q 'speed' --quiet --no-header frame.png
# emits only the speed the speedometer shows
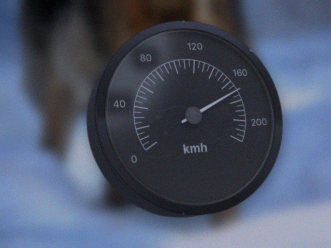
170 km/h
